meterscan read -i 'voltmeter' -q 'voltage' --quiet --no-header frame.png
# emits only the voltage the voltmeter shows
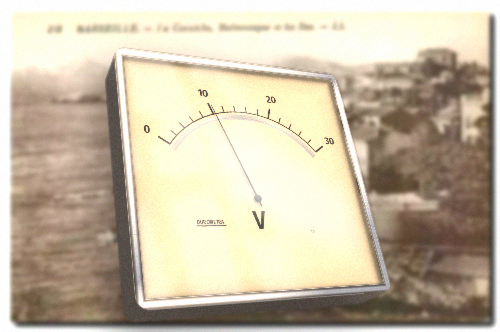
10 V
